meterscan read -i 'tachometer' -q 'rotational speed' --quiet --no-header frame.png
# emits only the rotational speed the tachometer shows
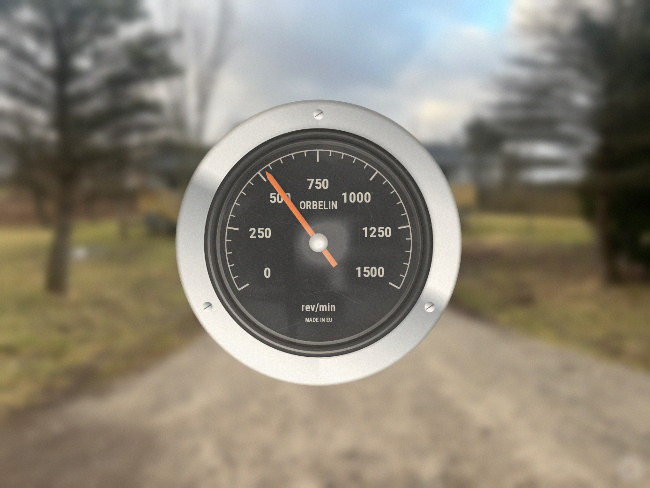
525 rpm
